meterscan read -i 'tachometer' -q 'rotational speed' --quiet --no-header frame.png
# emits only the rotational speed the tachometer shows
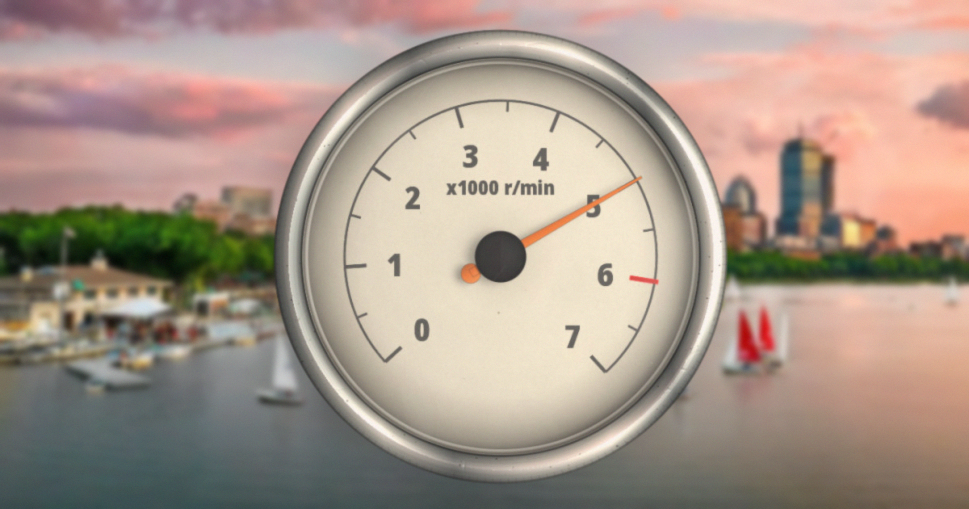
5000 rpm
